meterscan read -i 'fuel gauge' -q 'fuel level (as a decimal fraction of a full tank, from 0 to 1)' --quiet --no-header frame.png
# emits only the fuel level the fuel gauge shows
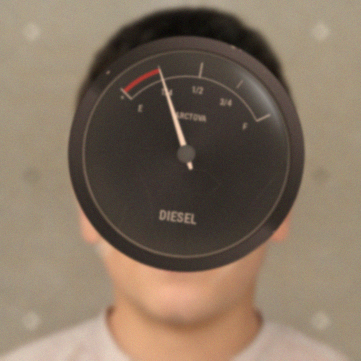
0.25
